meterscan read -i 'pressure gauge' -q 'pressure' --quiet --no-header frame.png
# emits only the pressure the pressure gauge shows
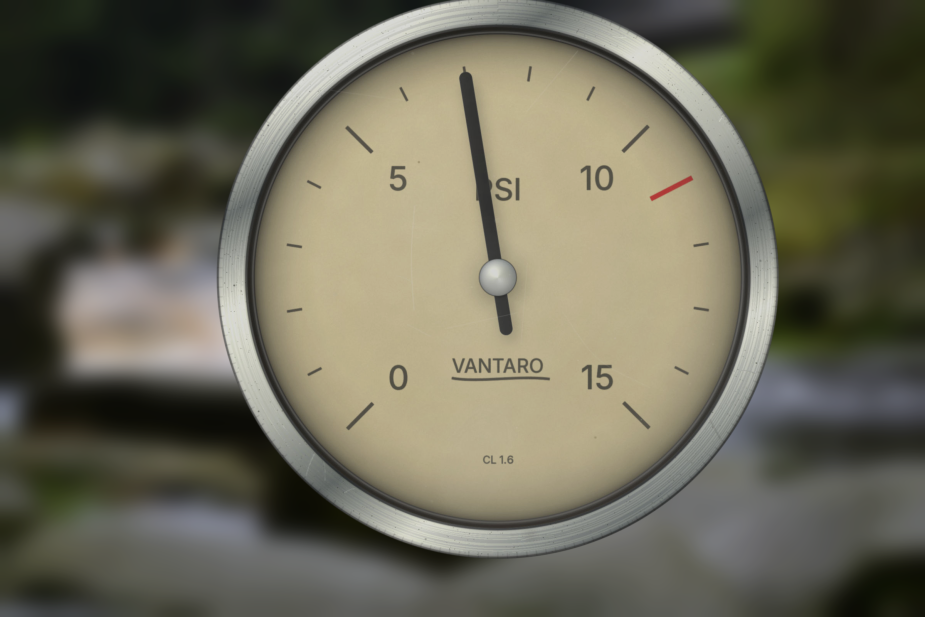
7 psi
